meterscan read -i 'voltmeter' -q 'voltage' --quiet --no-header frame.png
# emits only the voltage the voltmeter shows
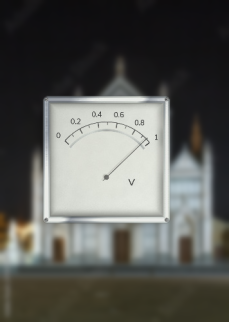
0.95 V
